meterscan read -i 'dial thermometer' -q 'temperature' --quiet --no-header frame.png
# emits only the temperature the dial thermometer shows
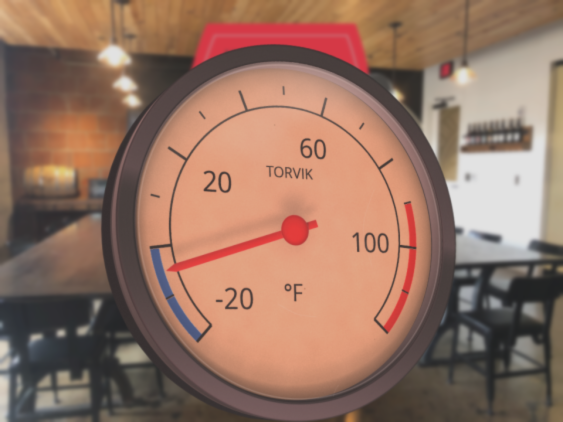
-5 °F
